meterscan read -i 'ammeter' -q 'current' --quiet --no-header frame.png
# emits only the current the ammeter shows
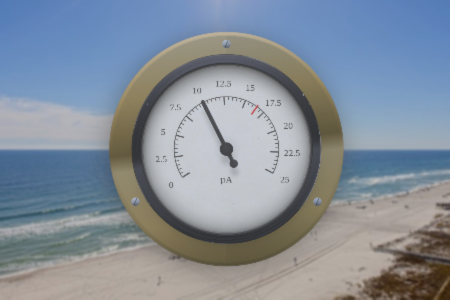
10 µA
